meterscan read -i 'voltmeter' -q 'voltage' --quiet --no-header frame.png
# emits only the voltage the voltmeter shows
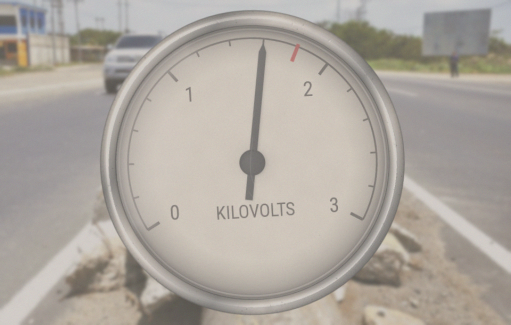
1.6 kV
